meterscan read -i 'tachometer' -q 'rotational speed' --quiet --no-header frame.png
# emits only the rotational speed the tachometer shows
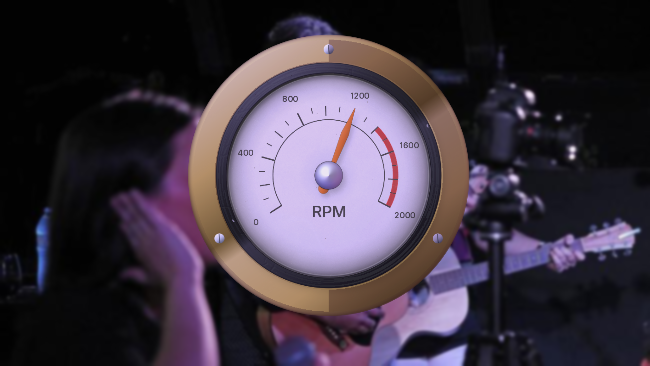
1200 rpm
